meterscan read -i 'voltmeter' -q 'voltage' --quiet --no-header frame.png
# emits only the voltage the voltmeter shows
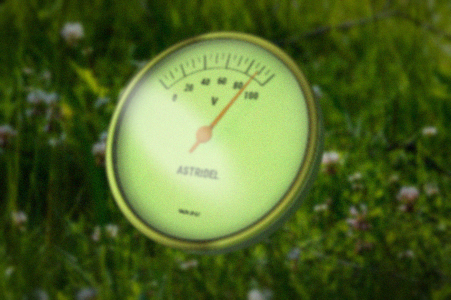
90 V
